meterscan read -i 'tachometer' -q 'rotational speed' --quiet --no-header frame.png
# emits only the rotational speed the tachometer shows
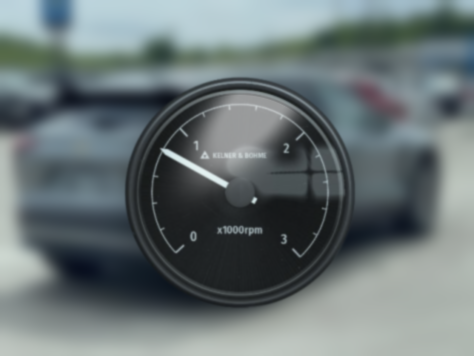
800 rpm
